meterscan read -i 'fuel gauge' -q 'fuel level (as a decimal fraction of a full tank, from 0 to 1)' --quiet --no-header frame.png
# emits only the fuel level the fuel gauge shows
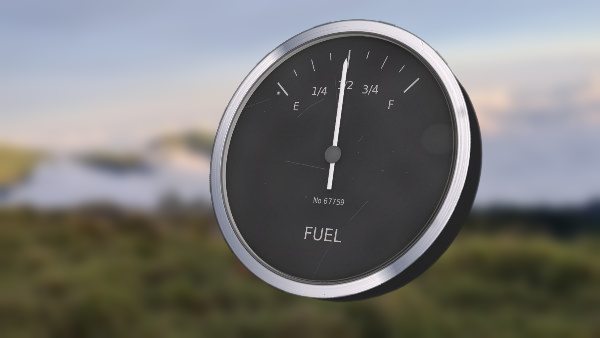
0.5
